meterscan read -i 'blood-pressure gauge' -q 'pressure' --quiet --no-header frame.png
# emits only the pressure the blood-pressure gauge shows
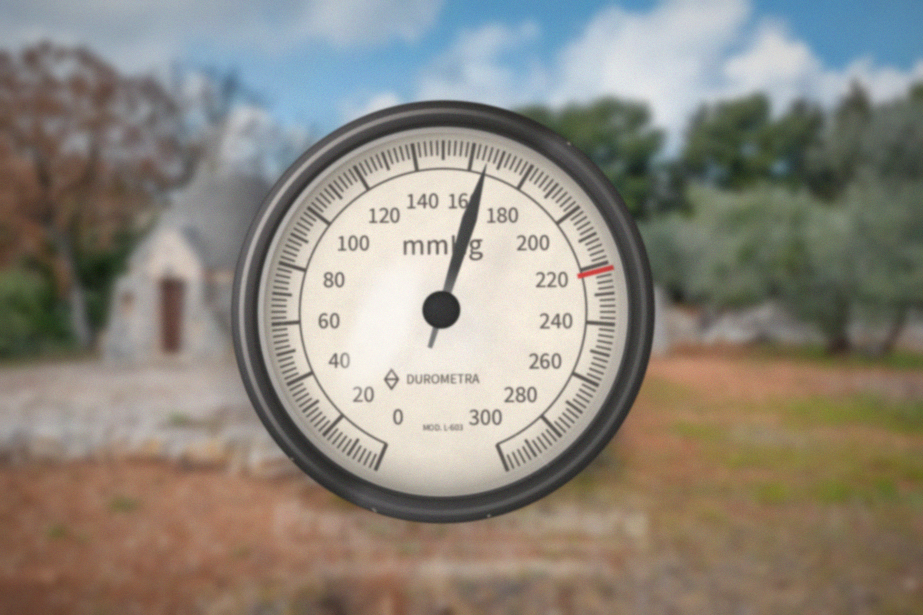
166 mmHg
